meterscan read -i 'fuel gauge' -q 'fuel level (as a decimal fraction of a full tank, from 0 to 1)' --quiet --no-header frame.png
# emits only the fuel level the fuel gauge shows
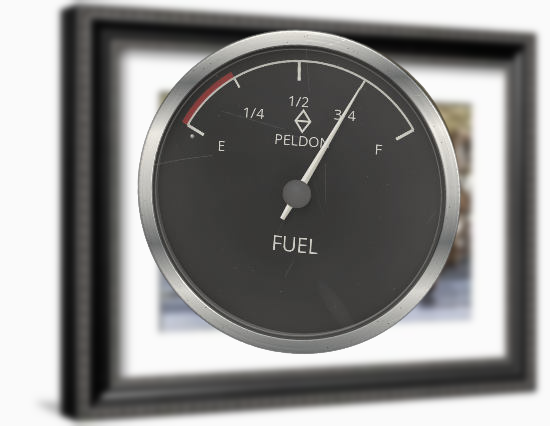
0.75
